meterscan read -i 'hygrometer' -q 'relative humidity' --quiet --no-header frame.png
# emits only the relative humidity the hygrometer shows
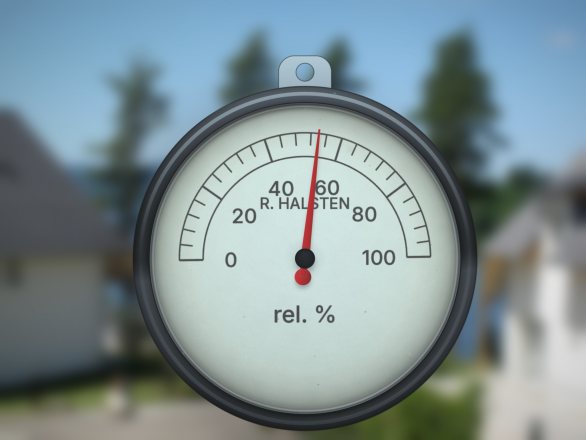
54 %
